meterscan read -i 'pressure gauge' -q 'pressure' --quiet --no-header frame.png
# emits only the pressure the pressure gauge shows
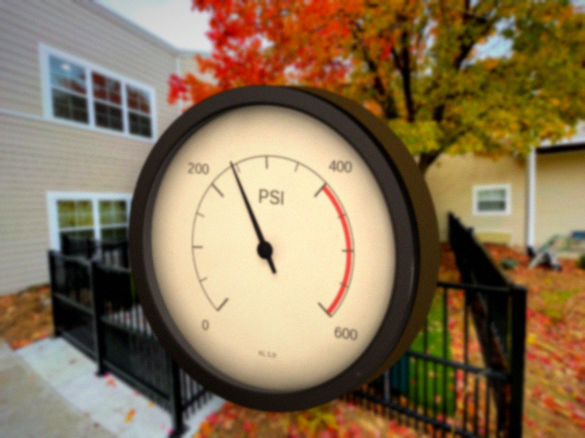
250 psi
